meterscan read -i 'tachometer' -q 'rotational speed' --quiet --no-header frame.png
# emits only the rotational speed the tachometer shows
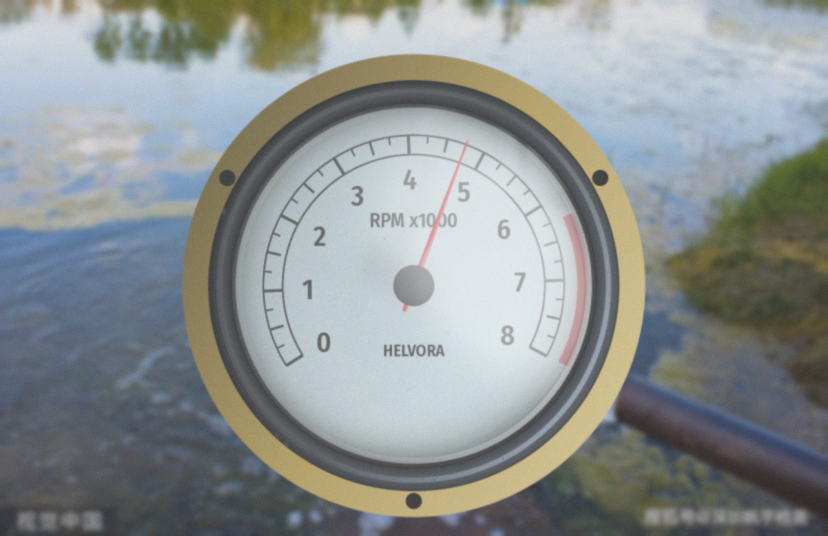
4750 rpm
